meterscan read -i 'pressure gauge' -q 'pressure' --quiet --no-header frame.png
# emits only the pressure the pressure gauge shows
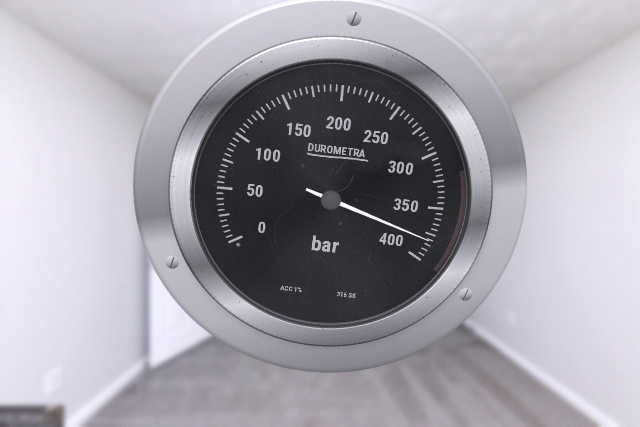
380 bar
